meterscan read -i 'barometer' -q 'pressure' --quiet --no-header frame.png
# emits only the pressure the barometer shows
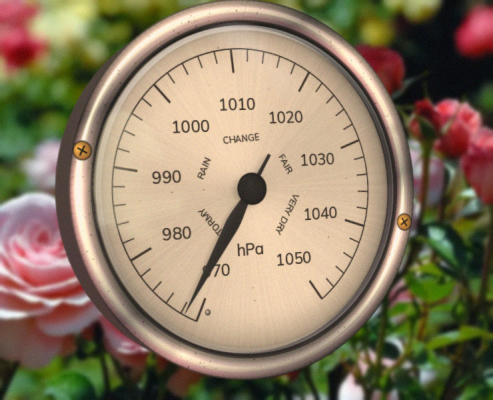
972 hPa
